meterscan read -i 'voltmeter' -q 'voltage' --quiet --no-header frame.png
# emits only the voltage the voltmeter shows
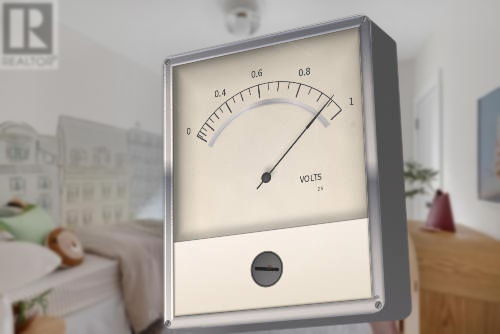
0.95 V
